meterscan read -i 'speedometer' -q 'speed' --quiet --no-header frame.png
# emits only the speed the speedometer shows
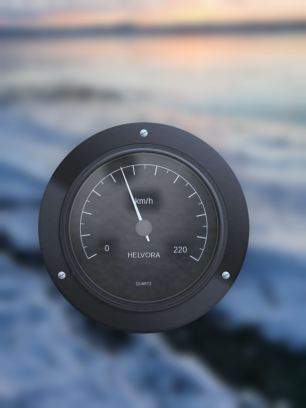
90 km/h
